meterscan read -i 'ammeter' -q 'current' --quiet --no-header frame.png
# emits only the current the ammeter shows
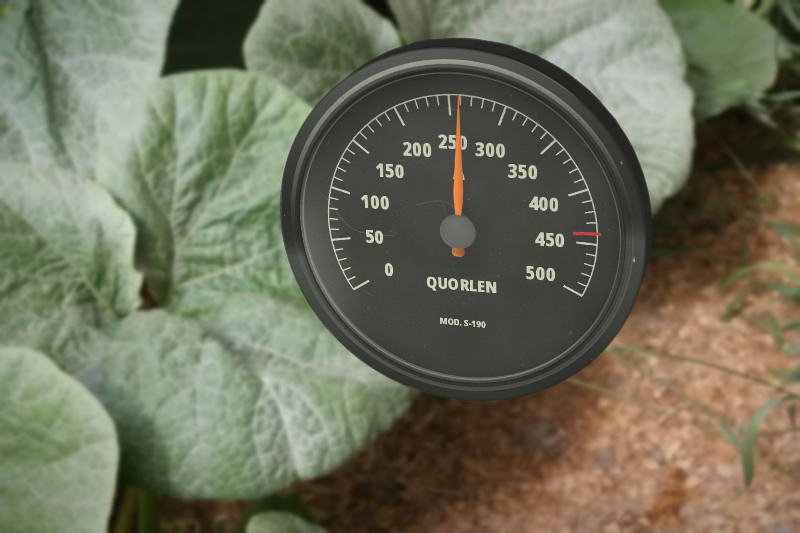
260 A
